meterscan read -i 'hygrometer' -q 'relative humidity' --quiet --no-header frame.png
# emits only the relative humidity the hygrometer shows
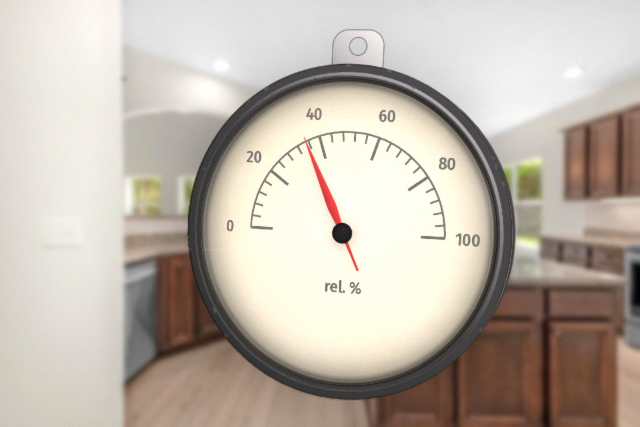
36 %
